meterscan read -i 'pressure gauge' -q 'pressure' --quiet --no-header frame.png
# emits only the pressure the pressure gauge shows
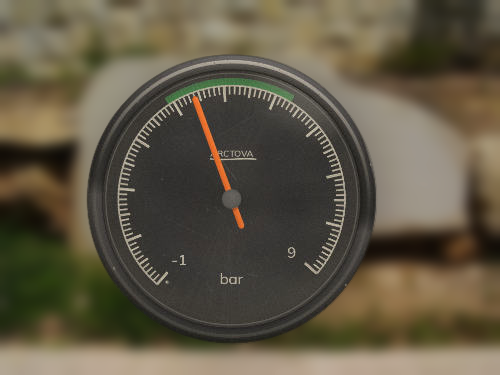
3.4 bar
